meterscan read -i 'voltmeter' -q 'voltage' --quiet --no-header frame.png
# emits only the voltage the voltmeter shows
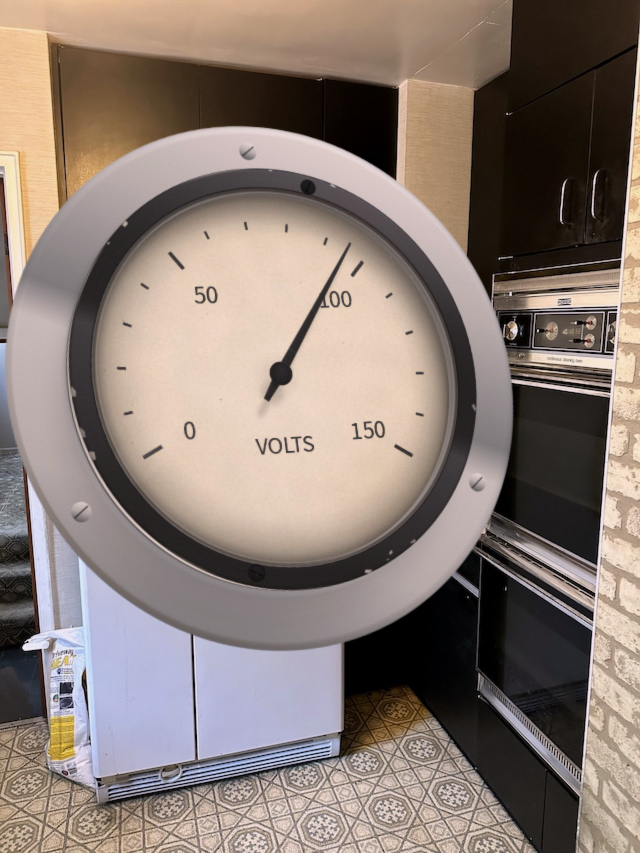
95 V
